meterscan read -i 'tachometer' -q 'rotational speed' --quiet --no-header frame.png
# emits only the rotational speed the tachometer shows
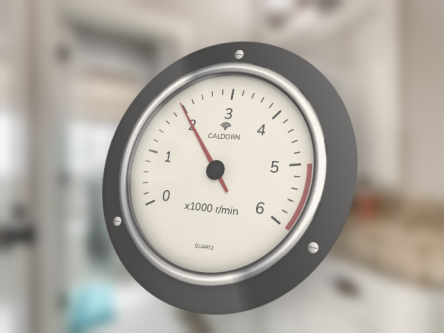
2000 rpm
